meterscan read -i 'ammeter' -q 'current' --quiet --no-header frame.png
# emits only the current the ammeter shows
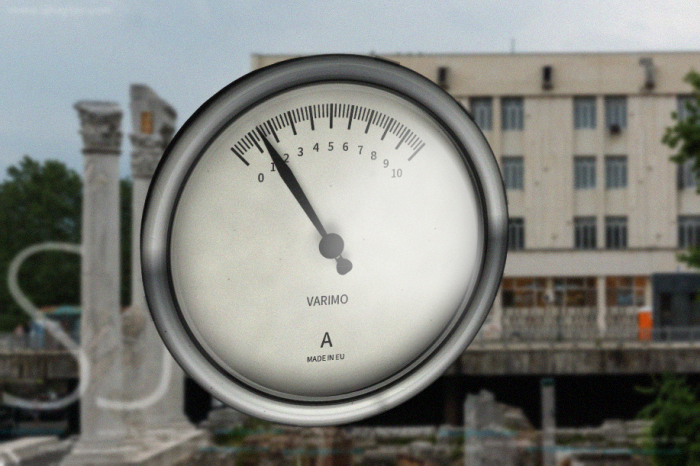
1.4 A
